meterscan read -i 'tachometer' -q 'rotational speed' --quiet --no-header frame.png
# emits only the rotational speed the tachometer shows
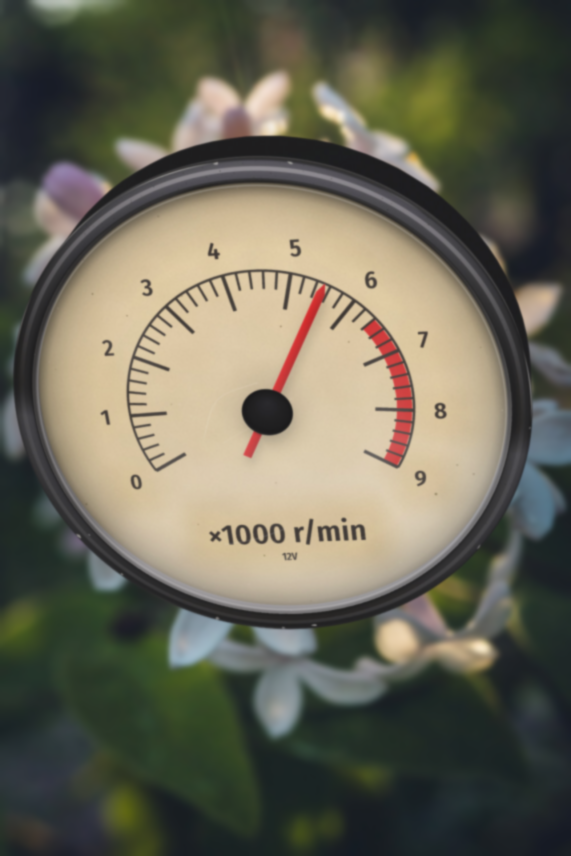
5500 rpm
